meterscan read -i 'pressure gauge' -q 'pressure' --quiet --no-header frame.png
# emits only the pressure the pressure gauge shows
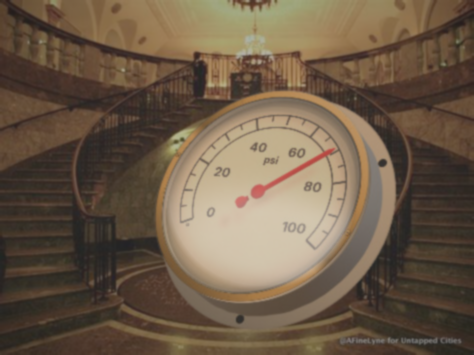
70 psi
